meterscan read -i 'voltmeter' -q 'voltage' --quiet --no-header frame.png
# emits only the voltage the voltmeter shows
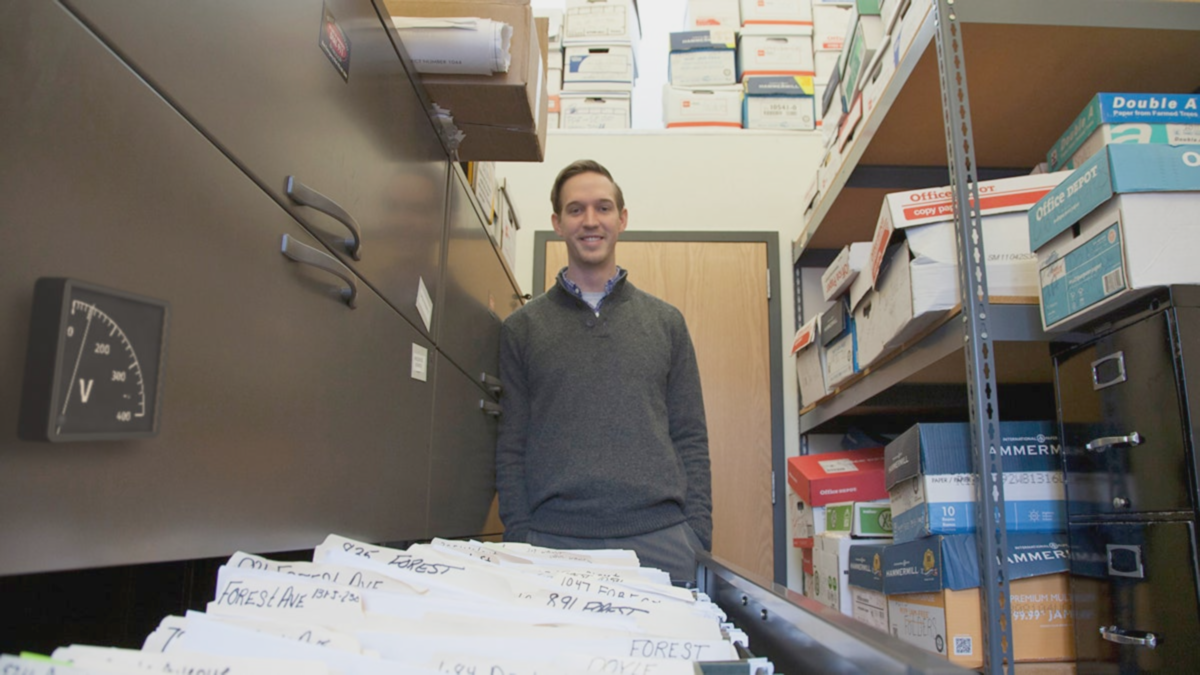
100 V
